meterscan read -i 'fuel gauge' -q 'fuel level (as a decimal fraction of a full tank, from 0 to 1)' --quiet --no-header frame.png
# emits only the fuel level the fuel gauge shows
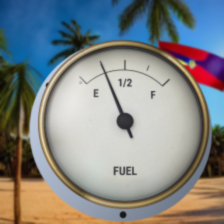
0.25
